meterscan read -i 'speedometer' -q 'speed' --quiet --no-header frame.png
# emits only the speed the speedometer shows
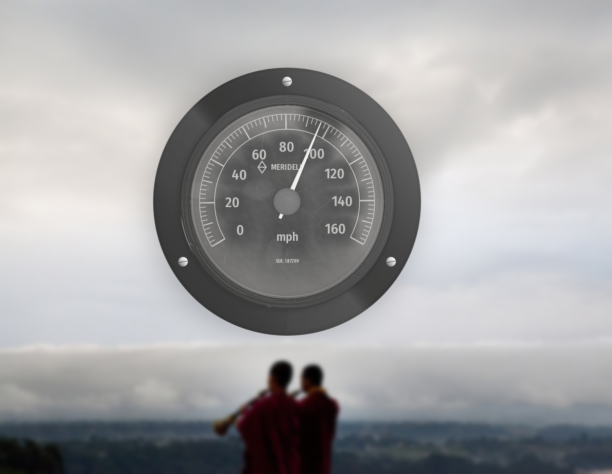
96 mph
